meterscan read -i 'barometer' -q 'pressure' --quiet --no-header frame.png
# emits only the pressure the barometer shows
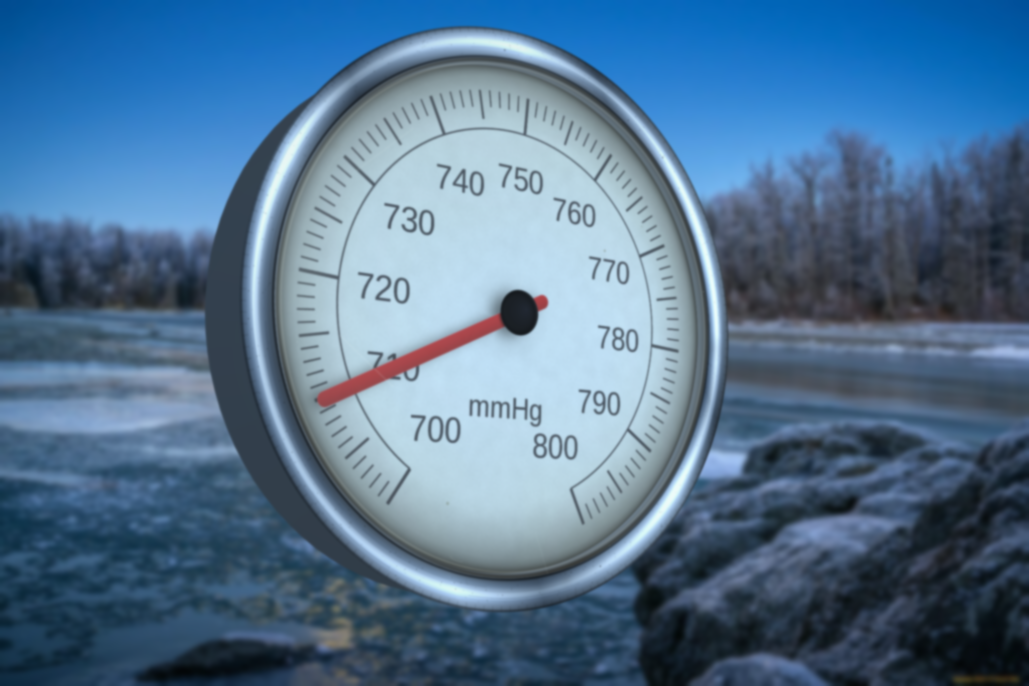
710 mmHg
